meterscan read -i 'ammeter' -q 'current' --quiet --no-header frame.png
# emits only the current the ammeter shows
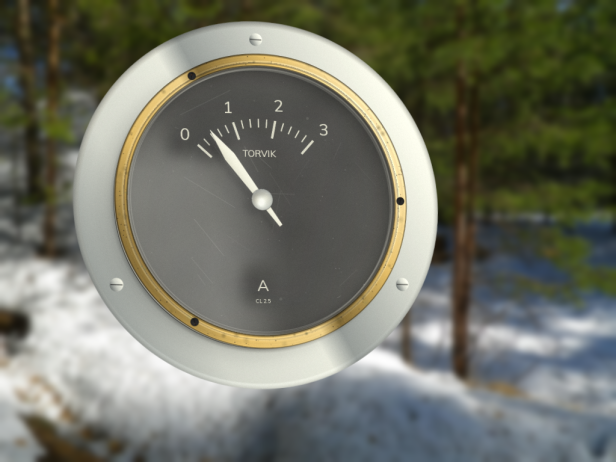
0.4 A
